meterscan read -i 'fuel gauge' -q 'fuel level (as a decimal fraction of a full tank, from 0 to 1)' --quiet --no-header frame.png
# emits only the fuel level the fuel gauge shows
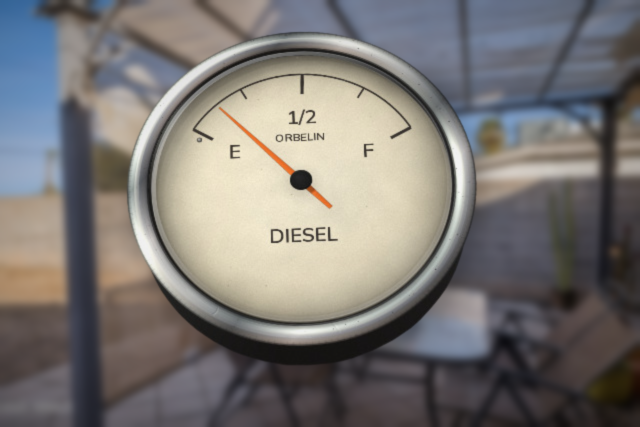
0.125
